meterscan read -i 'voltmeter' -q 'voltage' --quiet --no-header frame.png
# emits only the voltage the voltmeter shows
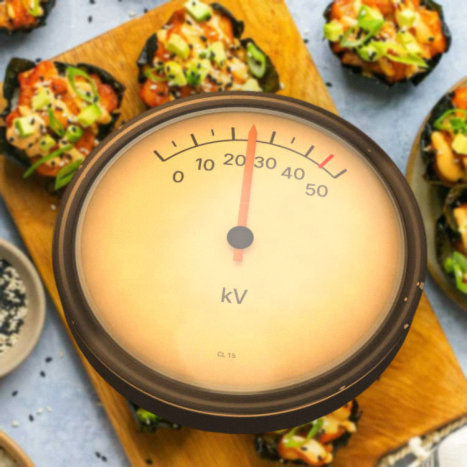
25 kV
